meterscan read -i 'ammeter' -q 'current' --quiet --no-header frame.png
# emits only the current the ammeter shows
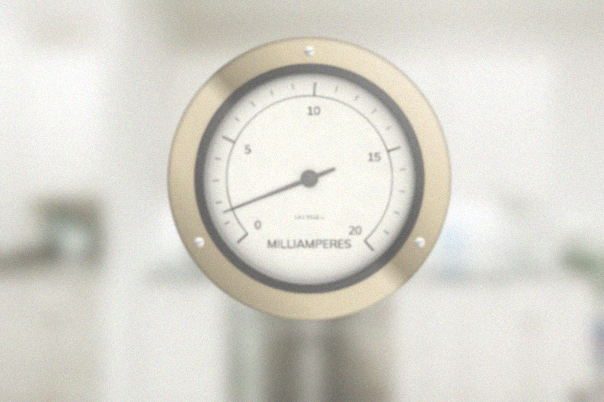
1.5 mA
